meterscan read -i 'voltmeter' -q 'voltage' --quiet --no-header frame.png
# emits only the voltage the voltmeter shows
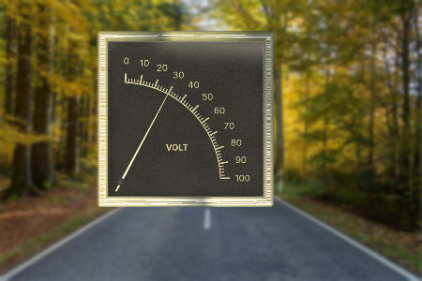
30 V
